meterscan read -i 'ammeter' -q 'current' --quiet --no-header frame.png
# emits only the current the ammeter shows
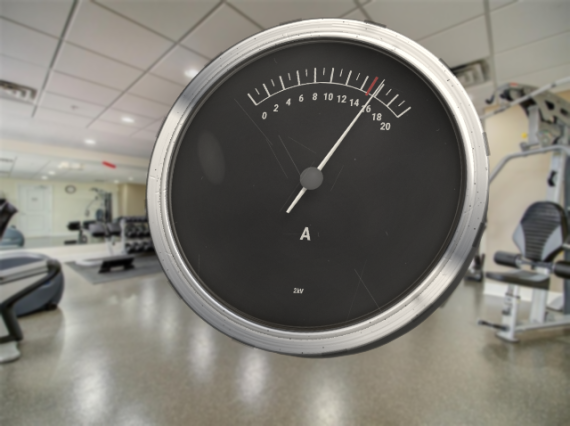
16 A
